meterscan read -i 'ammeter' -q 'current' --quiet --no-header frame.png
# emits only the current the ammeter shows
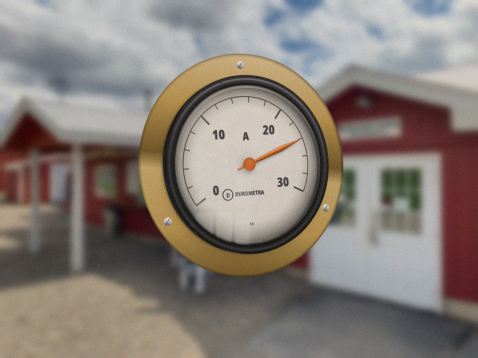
24 A
